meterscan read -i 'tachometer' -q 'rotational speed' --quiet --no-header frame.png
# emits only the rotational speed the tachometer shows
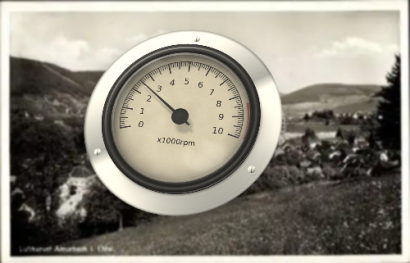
2500 rpm
